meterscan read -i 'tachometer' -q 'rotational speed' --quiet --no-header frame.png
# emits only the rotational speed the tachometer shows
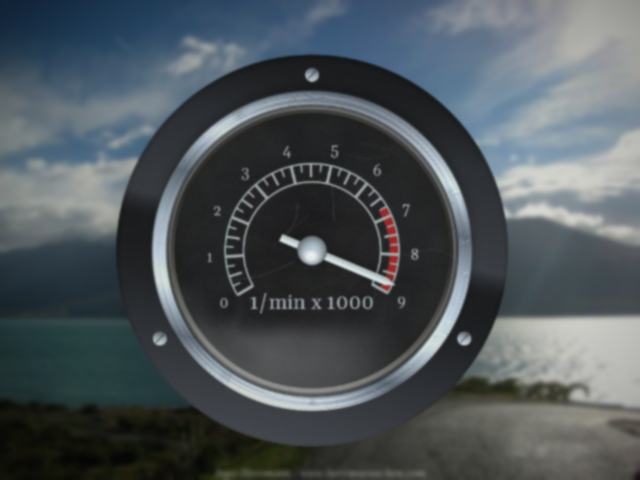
8750 rpm
